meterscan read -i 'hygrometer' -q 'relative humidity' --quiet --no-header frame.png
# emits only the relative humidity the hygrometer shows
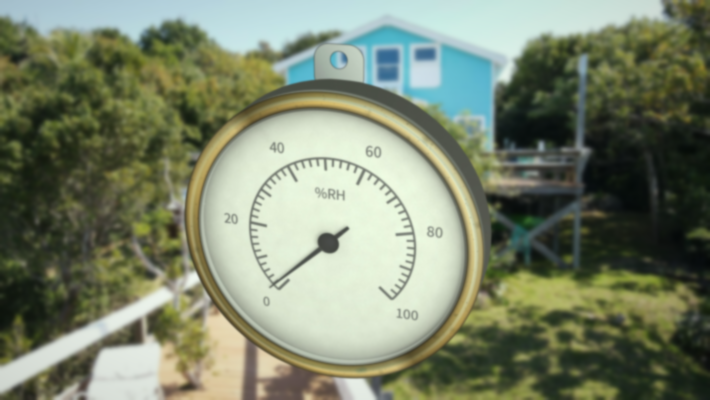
2 %
